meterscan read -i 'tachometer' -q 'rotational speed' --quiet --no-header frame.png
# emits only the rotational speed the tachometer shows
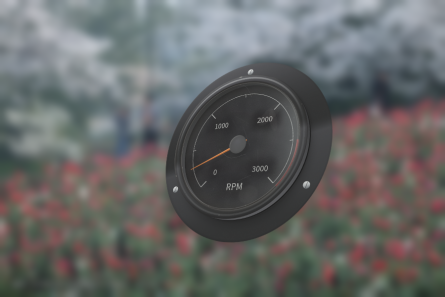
250 rpm
